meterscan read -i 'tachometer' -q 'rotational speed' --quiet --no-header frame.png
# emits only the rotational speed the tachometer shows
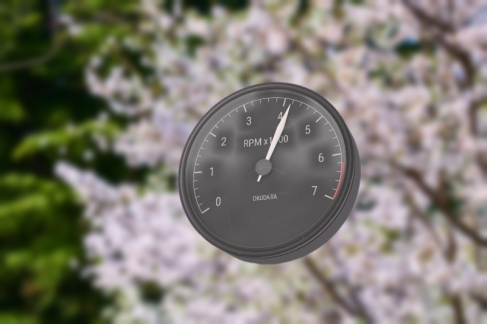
4200 rpm
